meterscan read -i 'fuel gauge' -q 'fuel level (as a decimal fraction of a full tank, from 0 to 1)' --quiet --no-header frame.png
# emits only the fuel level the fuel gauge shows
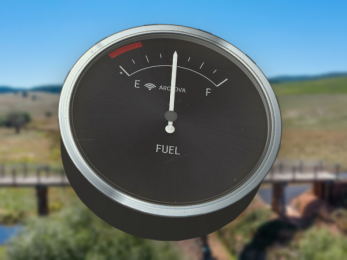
0.5
